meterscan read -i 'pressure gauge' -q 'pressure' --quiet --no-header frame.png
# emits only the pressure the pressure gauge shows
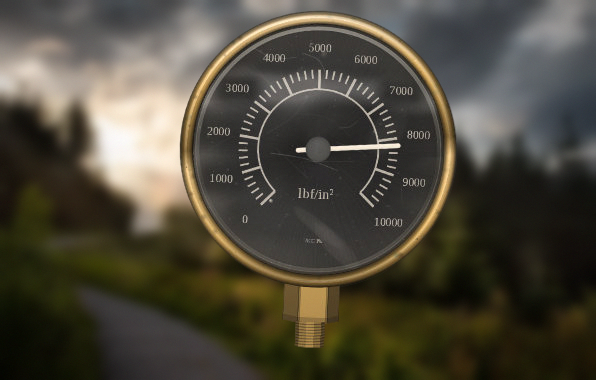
8200 psi
